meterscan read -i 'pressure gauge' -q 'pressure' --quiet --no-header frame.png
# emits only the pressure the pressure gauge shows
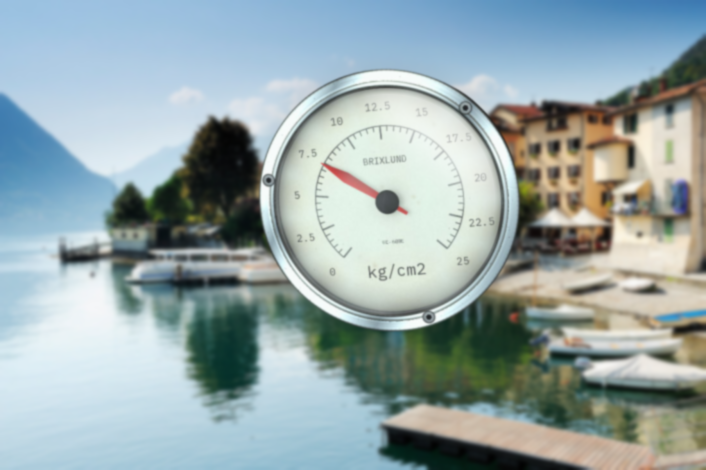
7.5 kg/cm²
